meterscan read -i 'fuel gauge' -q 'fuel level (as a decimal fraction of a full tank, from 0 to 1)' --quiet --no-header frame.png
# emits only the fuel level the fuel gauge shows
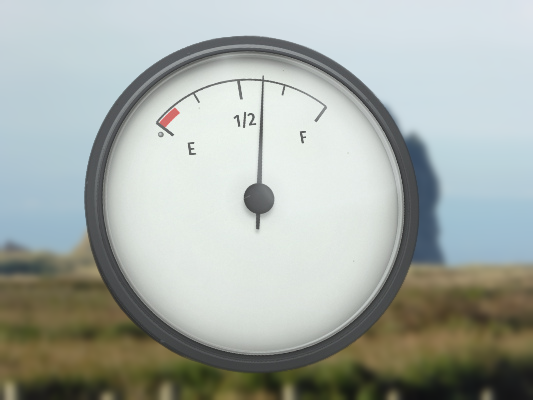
0.625
